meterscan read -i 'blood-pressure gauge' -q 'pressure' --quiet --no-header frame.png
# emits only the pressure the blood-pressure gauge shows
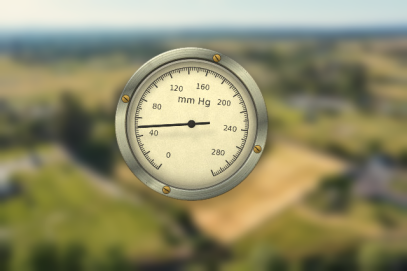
50 mmHg
